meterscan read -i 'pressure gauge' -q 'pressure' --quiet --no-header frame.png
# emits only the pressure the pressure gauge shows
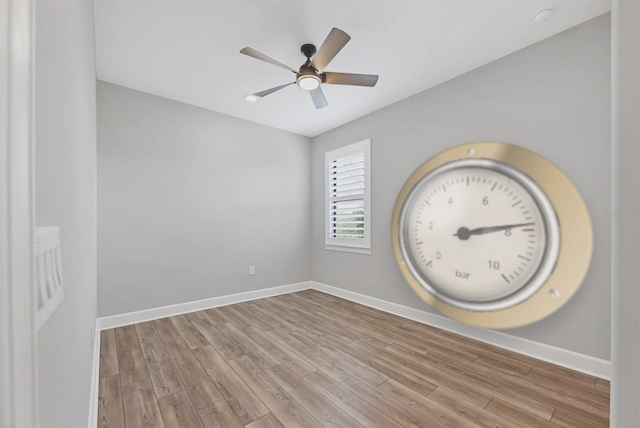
7.8 bar
